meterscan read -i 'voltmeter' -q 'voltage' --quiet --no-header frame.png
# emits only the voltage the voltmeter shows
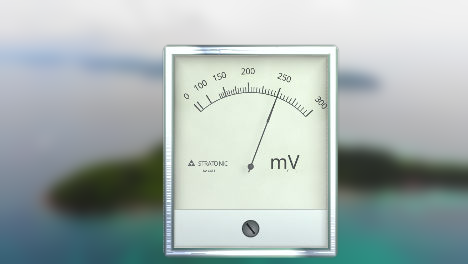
250 mV
